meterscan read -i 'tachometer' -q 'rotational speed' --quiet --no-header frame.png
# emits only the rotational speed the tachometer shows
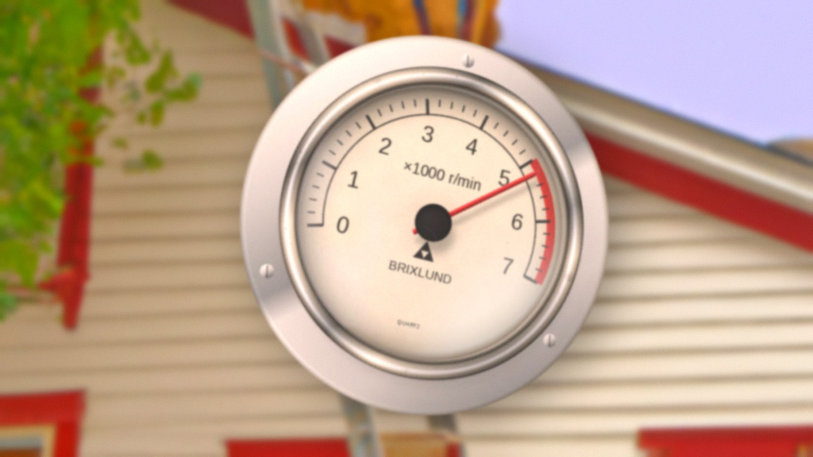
5200 rpm
